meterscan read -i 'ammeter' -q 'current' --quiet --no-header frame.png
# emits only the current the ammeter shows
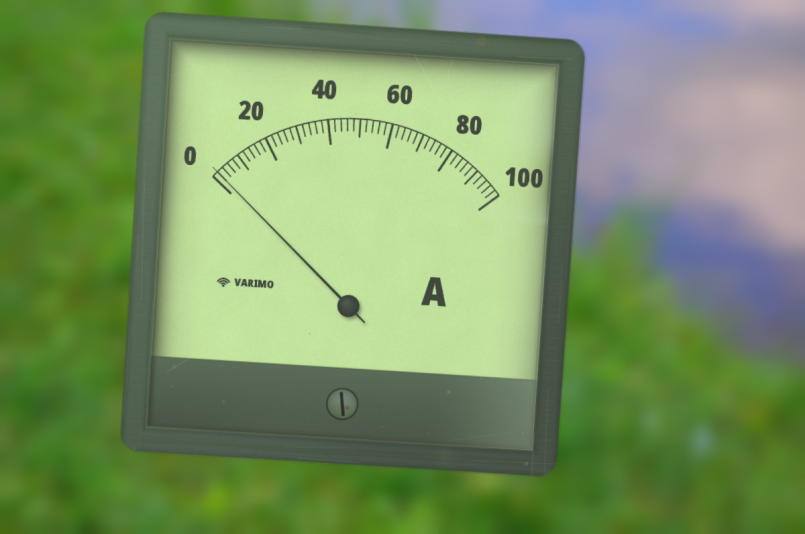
2 A
